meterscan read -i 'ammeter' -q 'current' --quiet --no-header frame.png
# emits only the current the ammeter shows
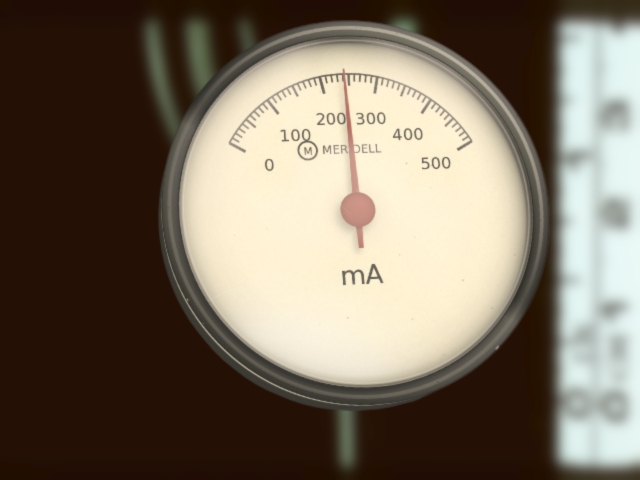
240 mA
